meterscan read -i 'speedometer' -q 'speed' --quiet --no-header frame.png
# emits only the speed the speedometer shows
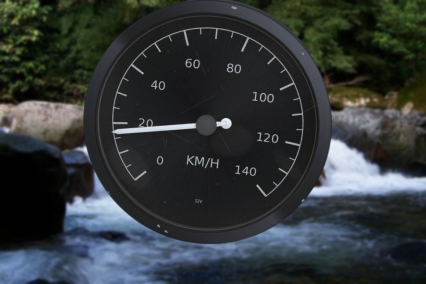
17.5 km/h
